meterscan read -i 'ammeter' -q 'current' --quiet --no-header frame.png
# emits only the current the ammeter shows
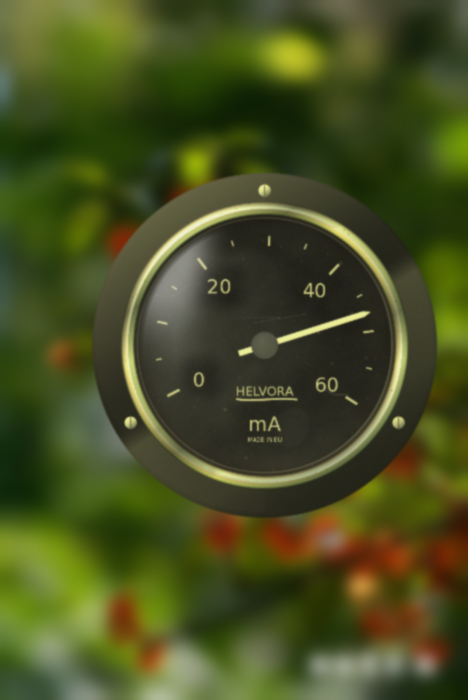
47.5 mA
